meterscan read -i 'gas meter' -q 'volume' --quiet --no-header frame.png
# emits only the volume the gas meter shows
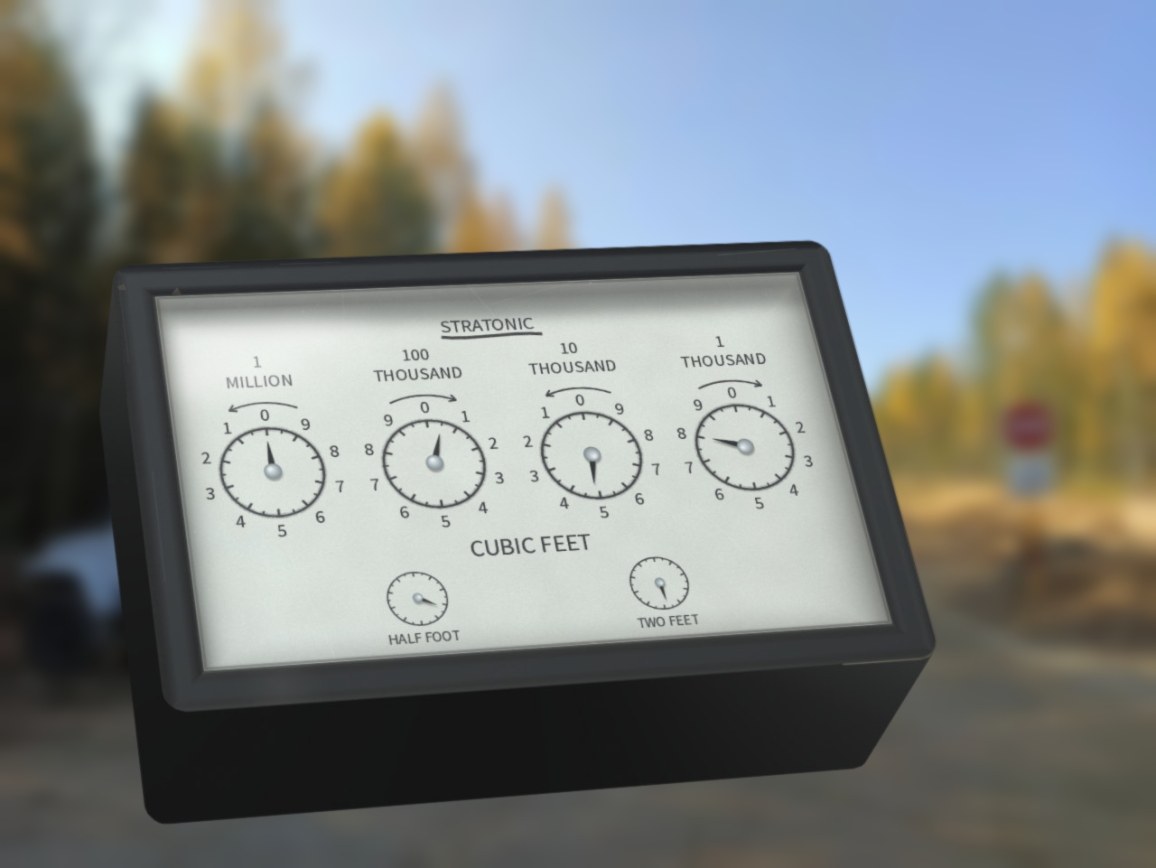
4800 ft³
